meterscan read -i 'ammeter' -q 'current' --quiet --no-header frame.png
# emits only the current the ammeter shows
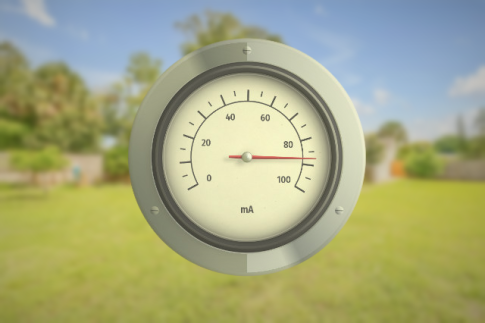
87.5 mA
